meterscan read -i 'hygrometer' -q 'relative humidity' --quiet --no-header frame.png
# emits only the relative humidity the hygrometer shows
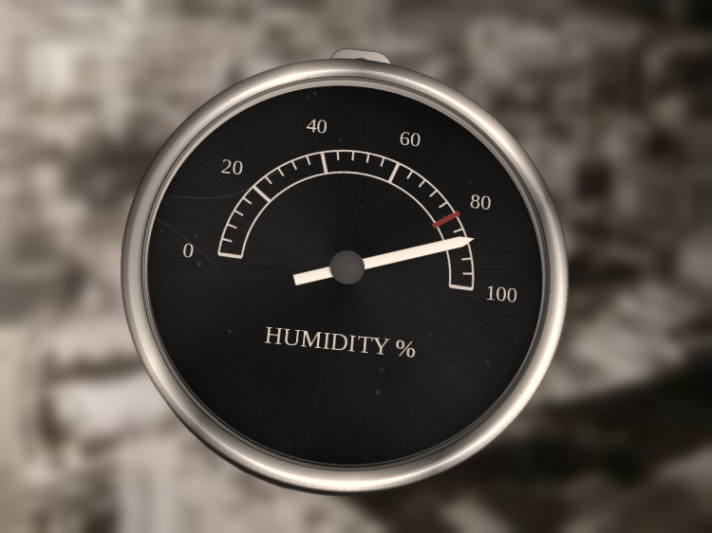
88 %
